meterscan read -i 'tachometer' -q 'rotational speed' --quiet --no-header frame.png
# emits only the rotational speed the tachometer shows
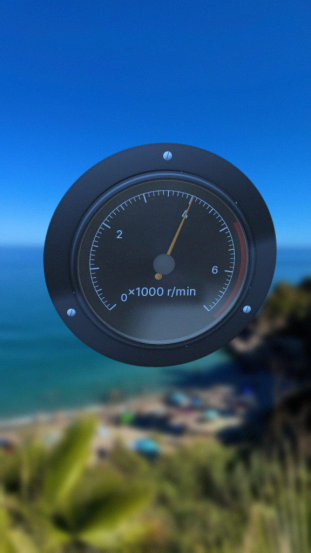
4000 rpm
